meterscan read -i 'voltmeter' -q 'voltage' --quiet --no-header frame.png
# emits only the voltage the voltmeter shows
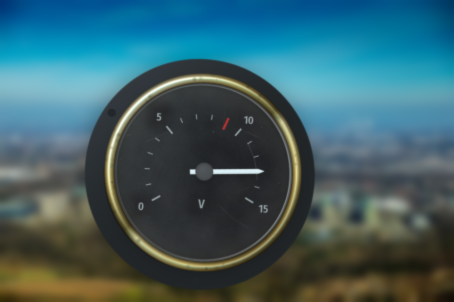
13 V
